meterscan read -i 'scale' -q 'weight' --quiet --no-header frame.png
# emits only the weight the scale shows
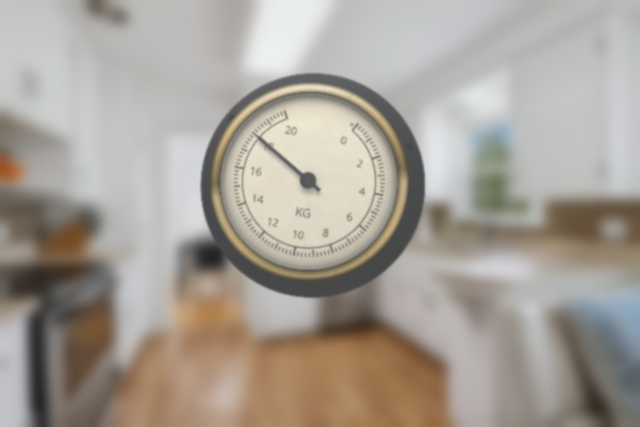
18 kg
